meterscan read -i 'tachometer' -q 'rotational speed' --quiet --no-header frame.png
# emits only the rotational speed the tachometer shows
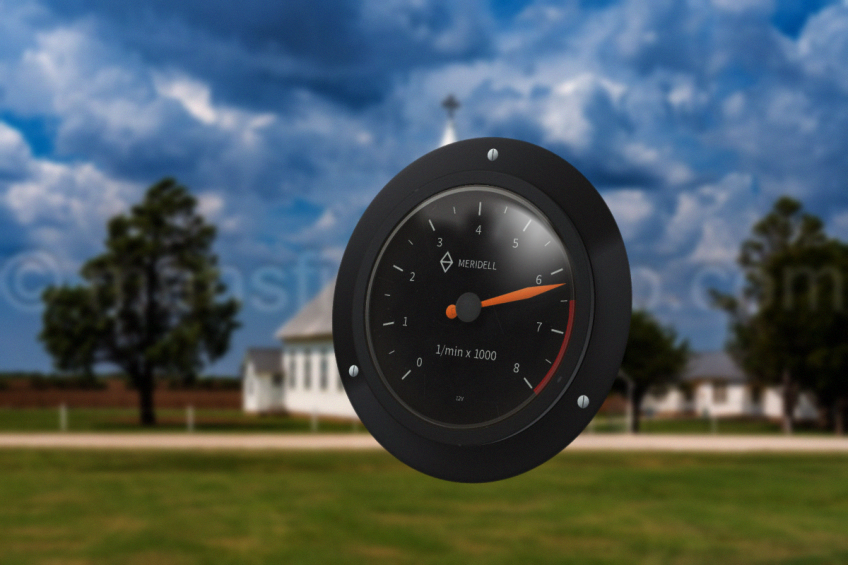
6250 rpm
